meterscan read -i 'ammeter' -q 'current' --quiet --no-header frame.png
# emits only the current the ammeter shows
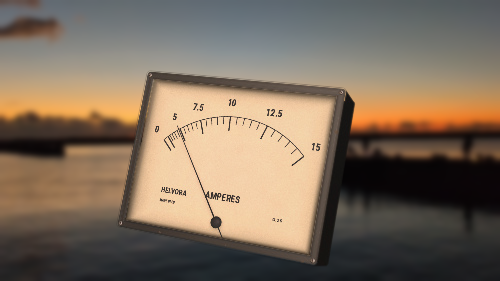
5 A
